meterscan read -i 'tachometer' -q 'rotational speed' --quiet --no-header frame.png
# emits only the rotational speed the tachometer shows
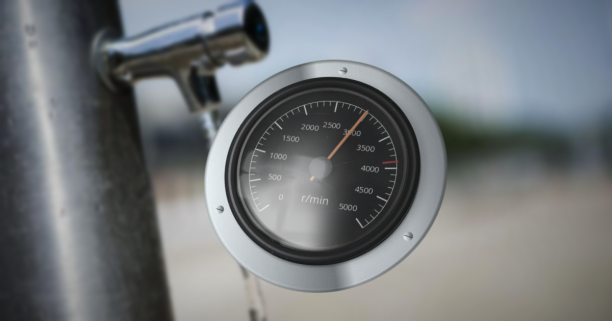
3000 rpm
